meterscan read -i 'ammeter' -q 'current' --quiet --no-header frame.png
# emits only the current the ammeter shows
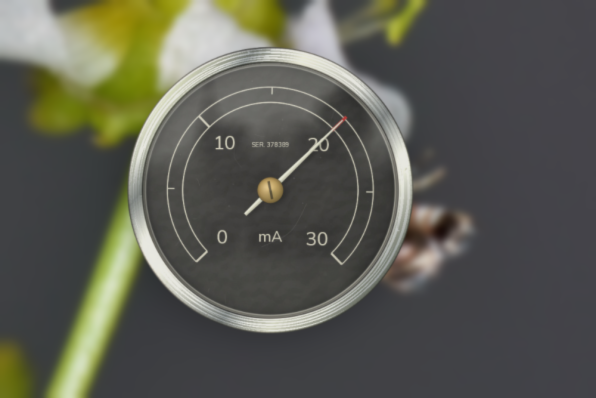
20 mA
